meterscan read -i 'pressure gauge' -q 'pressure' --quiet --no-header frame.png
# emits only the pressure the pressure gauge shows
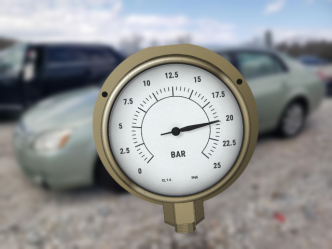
20 bar
